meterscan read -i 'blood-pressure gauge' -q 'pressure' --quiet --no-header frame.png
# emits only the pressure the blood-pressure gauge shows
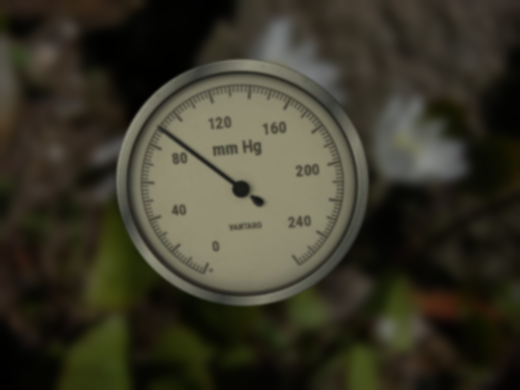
90 mmHg
